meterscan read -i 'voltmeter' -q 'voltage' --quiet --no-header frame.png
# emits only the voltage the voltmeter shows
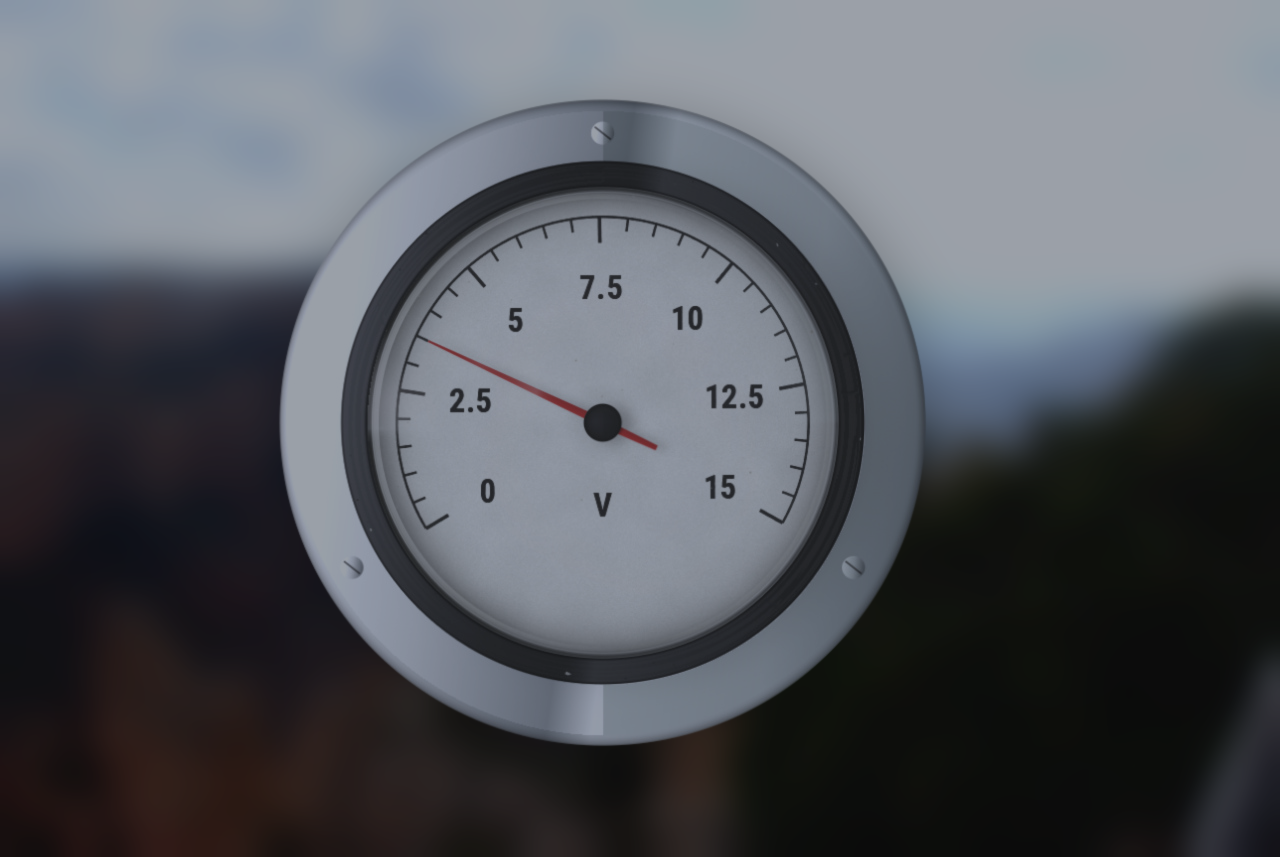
3.5 V
